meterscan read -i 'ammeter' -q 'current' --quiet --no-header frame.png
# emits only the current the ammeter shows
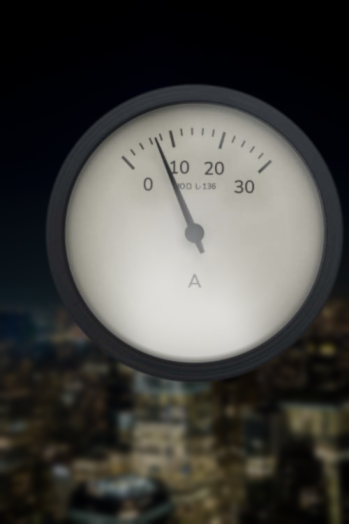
7 A
